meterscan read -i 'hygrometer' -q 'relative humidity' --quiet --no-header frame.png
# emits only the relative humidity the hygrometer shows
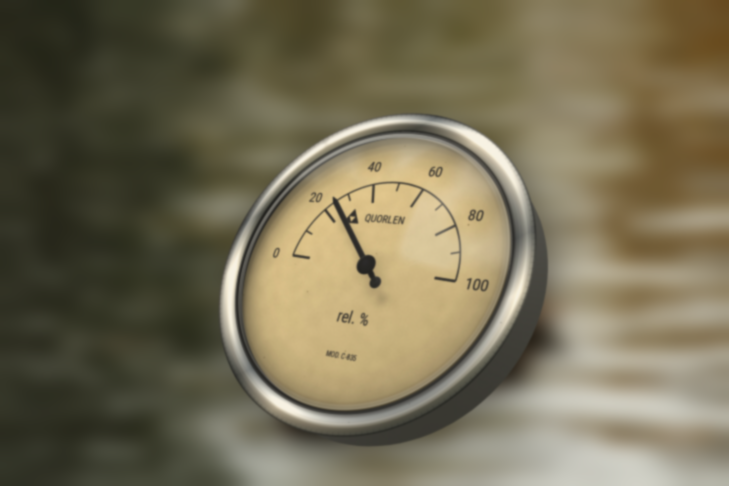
25 %
